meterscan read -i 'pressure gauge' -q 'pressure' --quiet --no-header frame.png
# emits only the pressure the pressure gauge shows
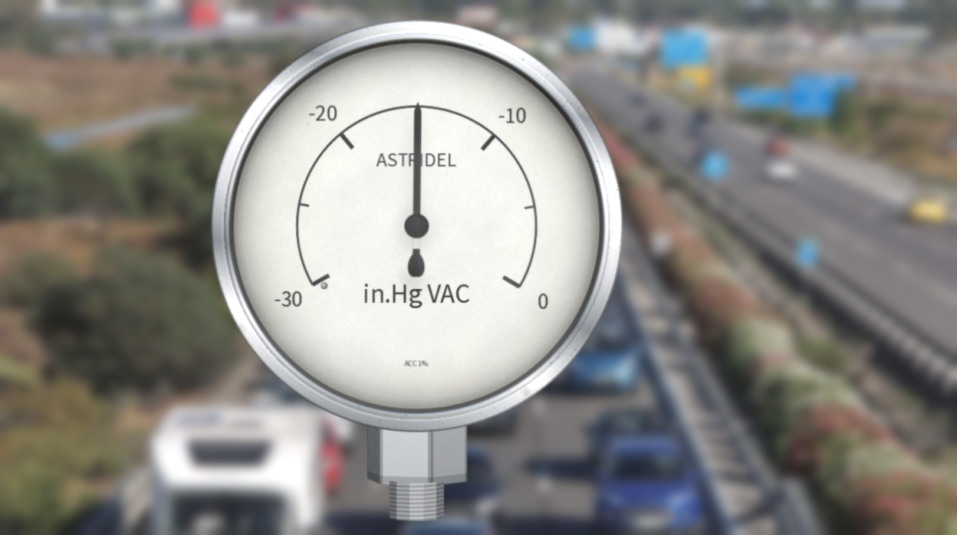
-15 inHg
